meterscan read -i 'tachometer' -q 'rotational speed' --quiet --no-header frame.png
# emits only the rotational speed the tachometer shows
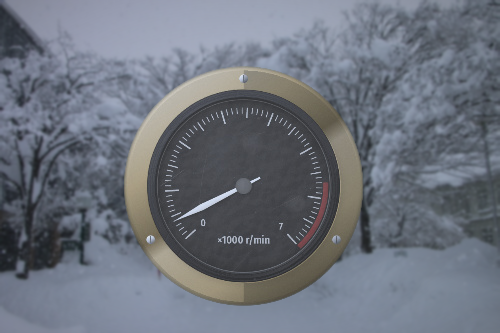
400 rpm
